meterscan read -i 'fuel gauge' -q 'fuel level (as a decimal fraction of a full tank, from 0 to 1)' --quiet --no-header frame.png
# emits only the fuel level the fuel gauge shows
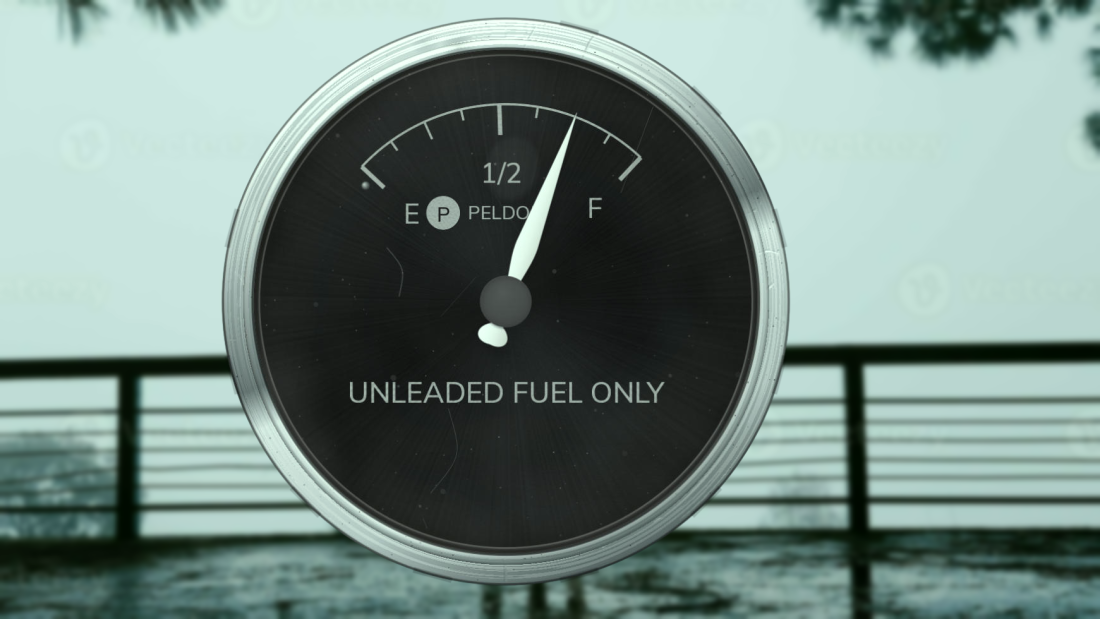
0.75
